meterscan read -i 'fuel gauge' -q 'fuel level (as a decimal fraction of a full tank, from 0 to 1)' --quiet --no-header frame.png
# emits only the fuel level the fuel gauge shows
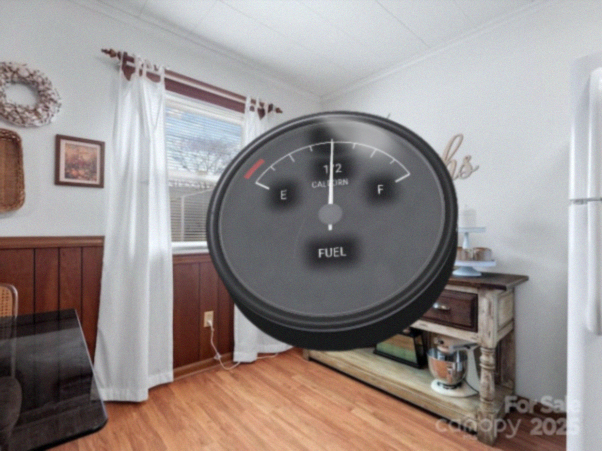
0.5
